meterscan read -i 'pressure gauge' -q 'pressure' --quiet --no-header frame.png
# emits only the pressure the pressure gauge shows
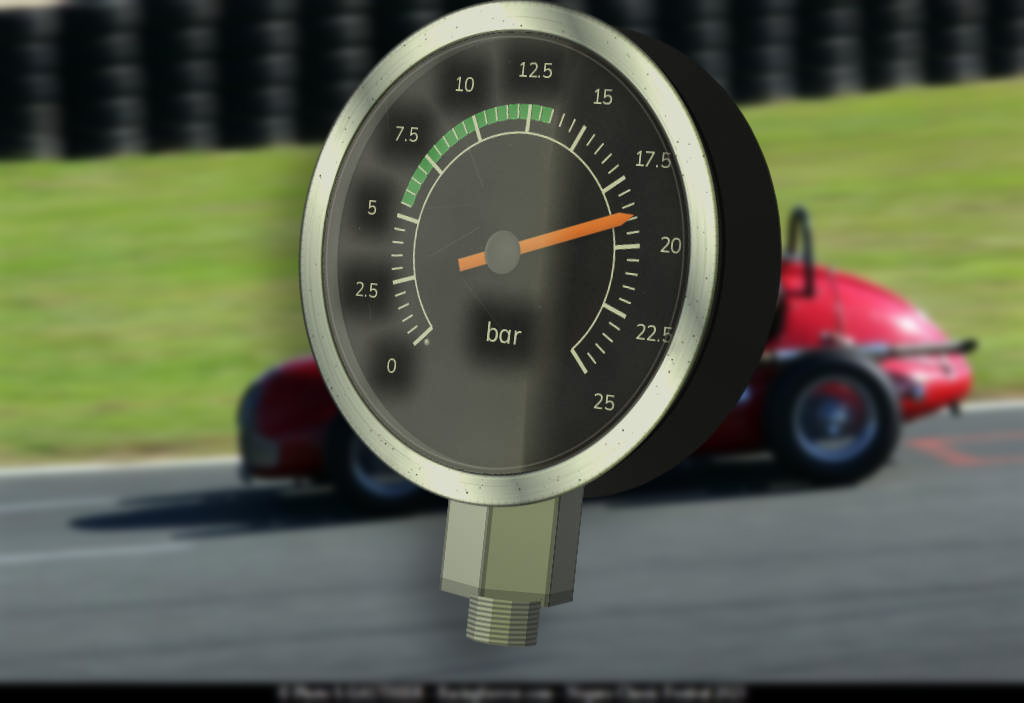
19 bar
